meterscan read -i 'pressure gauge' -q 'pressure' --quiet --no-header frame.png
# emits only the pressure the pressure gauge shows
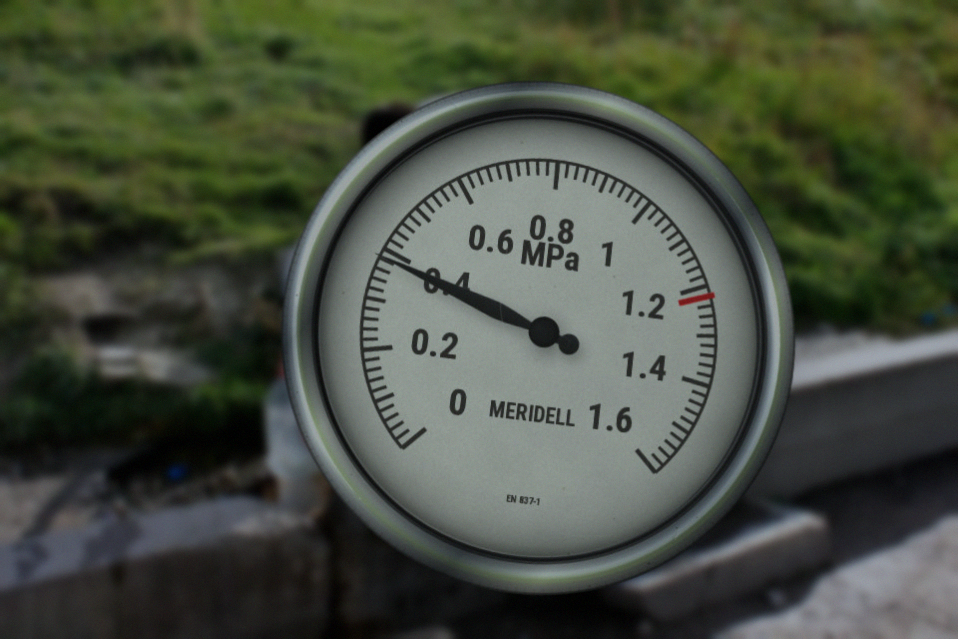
0.38 MPa
